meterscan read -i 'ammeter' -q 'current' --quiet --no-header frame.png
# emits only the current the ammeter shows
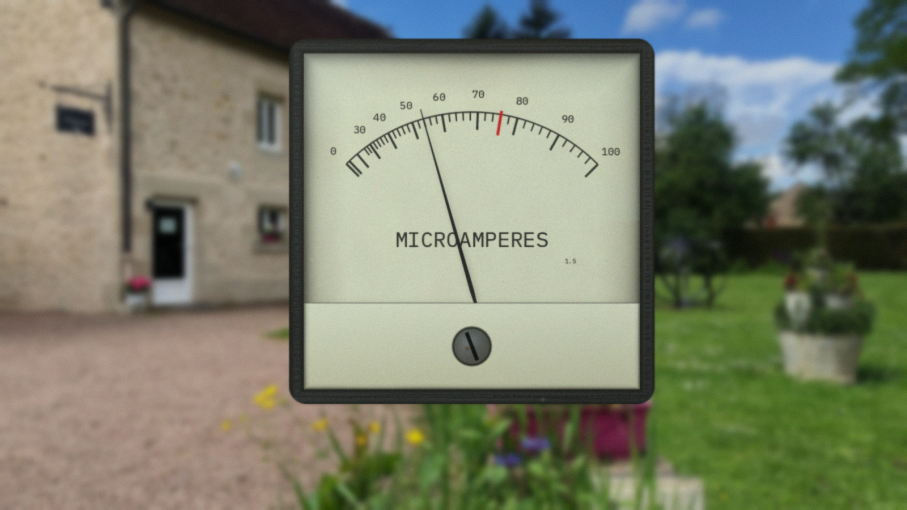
54 µA
